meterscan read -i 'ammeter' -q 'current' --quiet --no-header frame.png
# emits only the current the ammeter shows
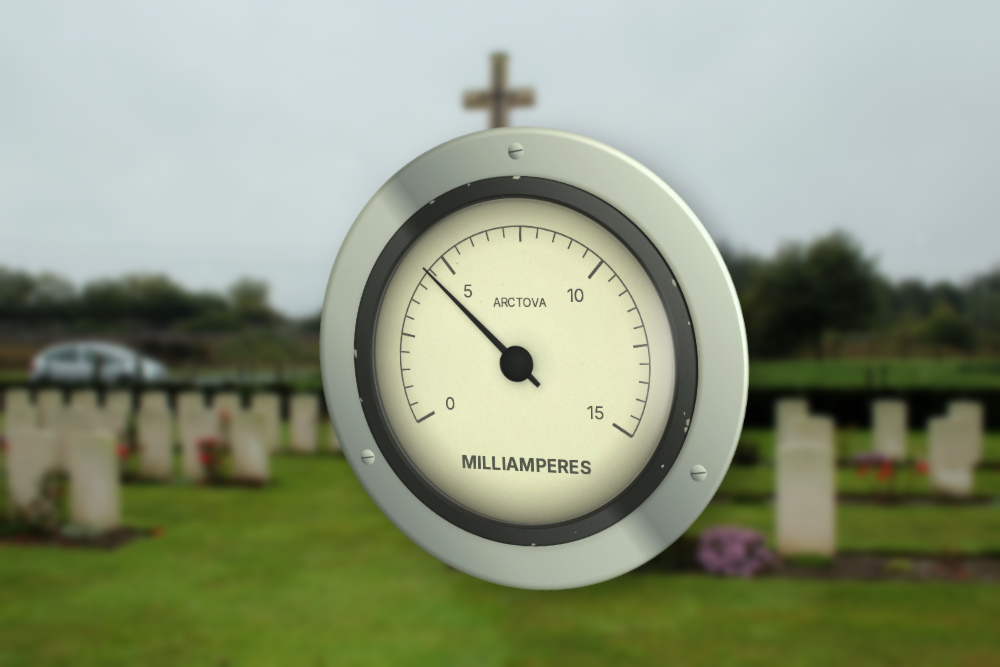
4.5 mA
